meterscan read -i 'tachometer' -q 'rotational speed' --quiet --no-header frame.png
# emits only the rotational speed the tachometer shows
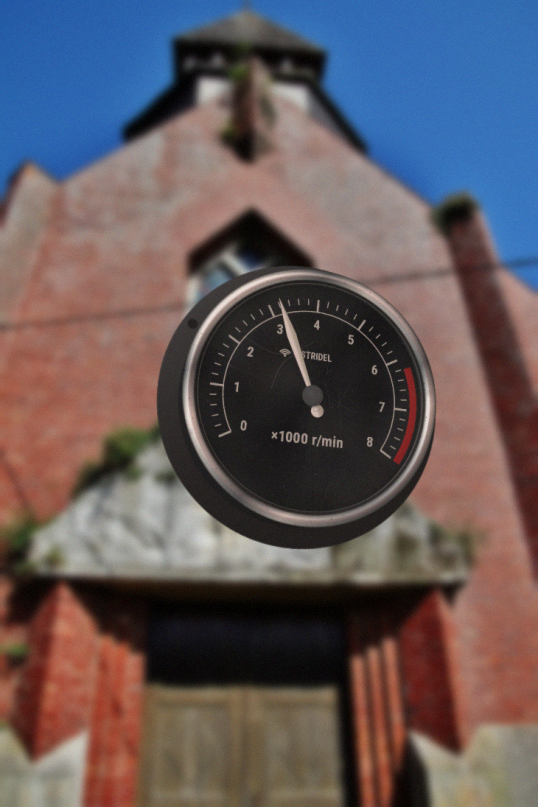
3200 rpm
